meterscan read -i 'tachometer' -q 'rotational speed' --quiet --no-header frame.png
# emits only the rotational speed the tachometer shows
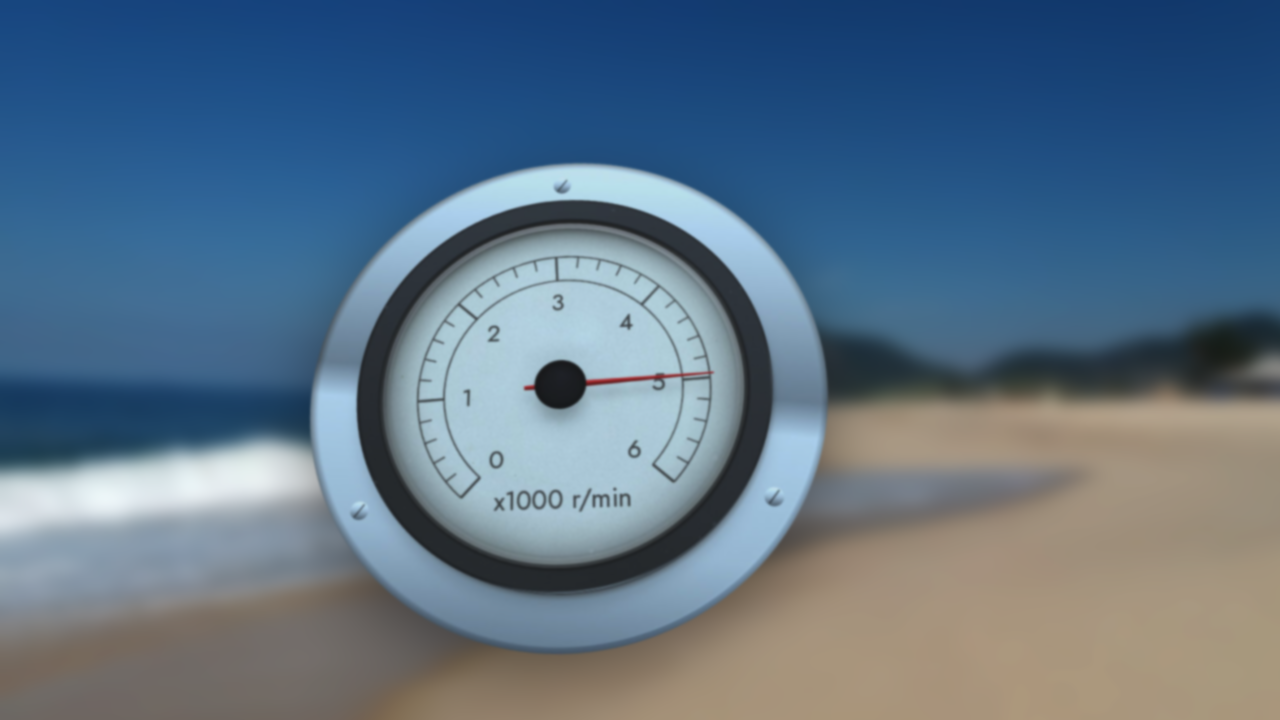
5000 rpm
